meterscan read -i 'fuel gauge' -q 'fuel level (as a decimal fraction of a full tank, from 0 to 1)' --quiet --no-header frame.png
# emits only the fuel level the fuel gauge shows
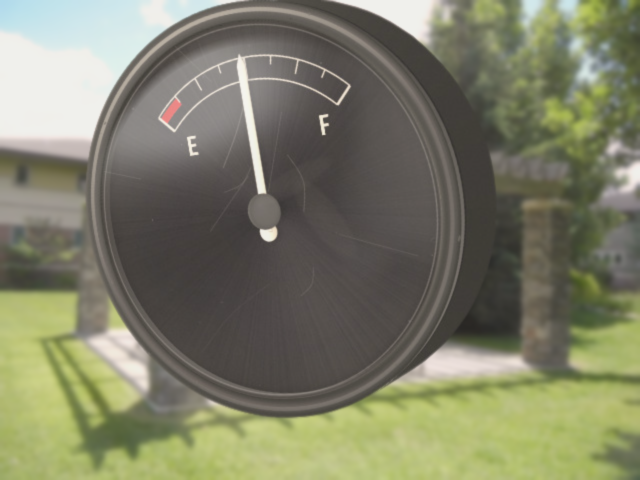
0.5
